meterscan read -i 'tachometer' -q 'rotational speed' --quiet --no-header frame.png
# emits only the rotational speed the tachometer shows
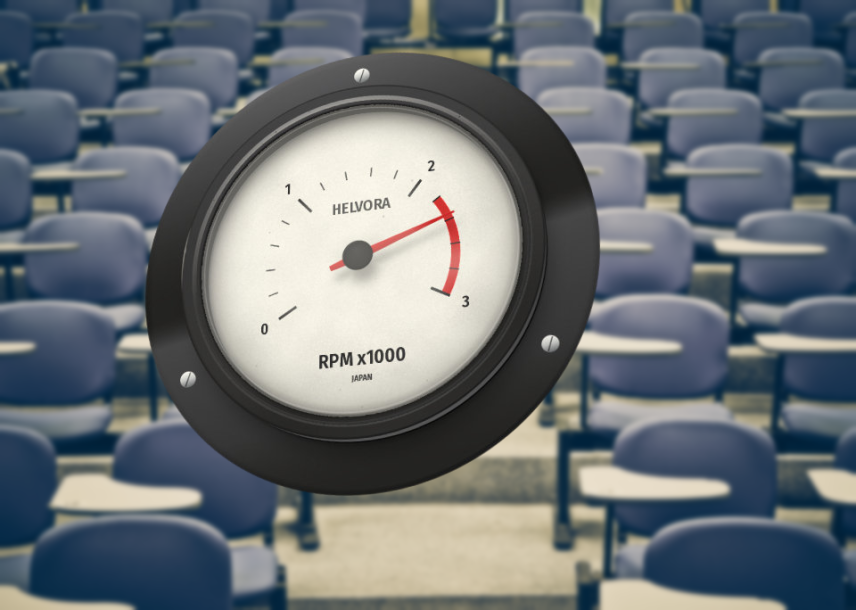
2400 rpm
